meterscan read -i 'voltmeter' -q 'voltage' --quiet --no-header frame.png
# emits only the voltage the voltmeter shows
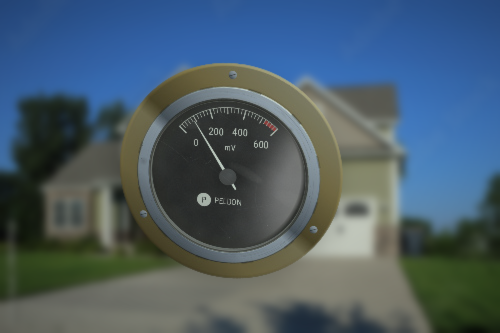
100 mV
